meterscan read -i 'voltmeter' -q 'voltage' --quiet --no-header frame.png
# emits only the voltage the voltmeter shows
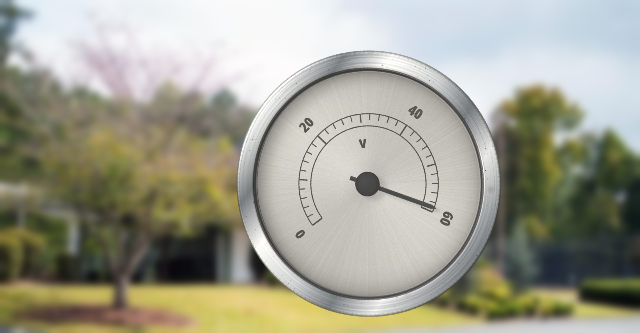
59 V
